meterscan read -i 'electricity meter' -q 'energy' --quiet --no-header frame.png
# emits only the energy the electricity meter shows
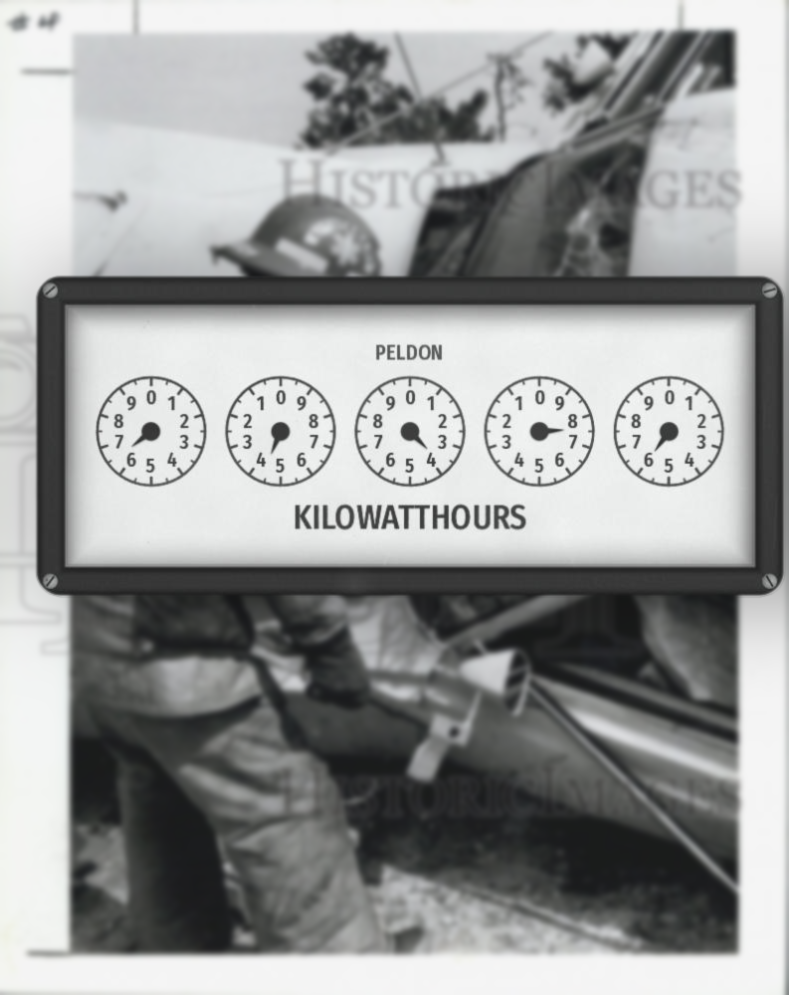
64376 kWh
